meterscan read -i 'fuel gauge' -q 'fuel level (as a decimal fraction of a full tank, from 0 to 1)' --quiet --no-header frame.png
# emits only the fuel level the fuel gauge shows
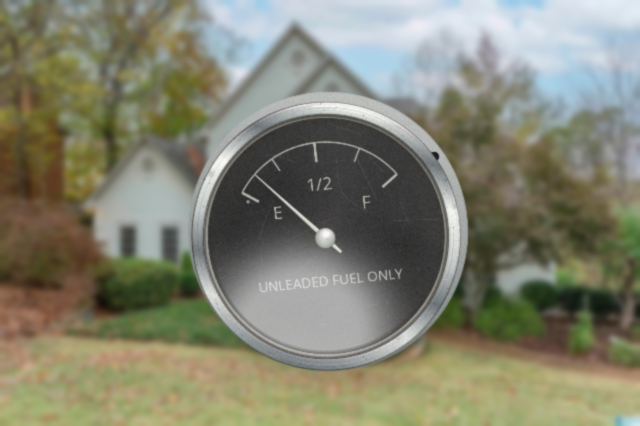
0.125
